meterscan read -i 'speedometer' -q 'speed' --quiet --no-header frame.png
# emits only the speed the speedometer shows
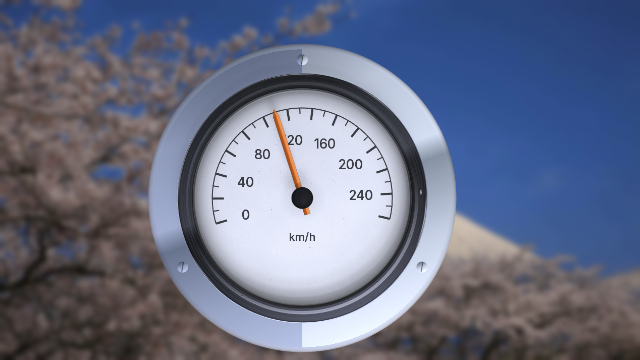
110 km/h
